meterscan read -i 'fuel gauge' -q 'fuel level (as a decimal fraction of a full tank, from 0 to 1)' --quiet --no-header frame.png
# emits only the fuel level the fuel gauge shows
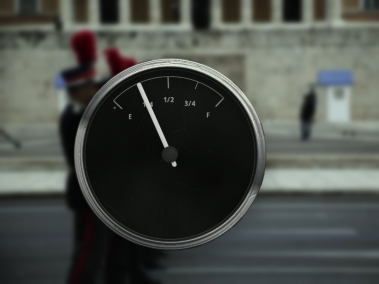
0.25
